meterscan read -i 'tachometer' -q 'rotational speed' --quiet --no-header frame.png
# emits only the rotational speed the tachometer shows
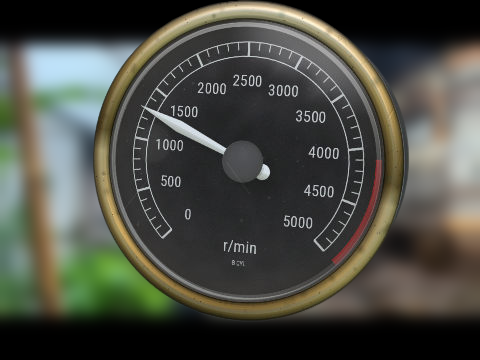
1300 rpm
